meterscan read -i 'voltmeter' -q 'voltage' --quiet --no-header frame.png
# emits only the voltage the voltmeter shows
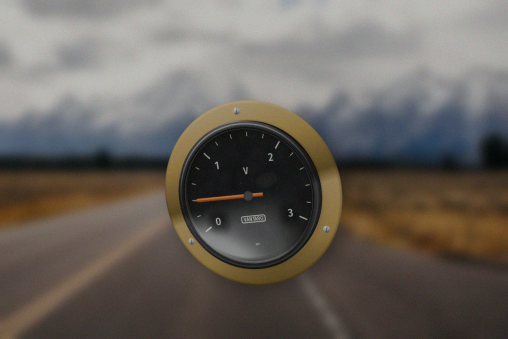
0.4 V
